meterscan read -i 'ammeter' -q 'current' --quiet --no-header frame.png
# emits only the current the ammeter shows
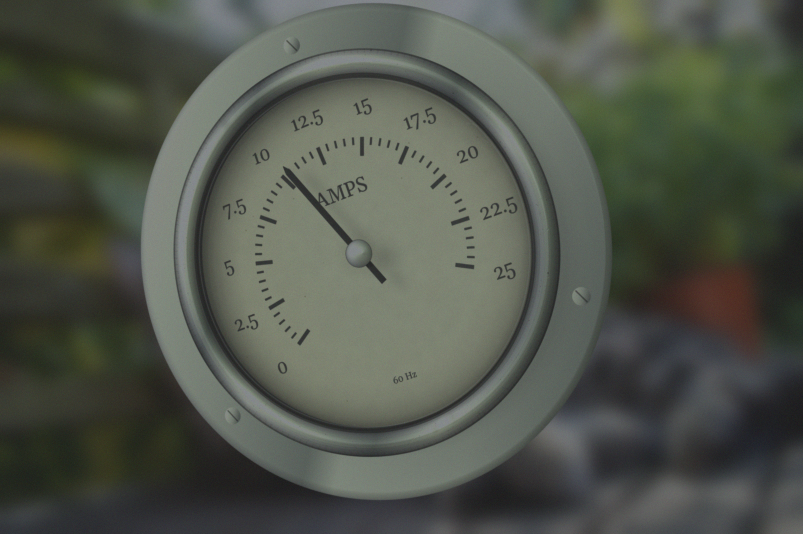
10.5 A
